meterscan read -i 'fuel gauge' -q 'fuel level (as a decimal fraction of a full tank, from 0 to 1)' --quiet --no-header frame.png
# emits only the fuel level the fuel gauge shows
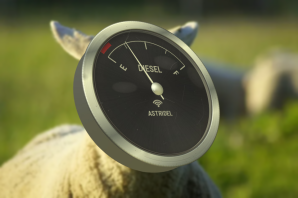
0.25
